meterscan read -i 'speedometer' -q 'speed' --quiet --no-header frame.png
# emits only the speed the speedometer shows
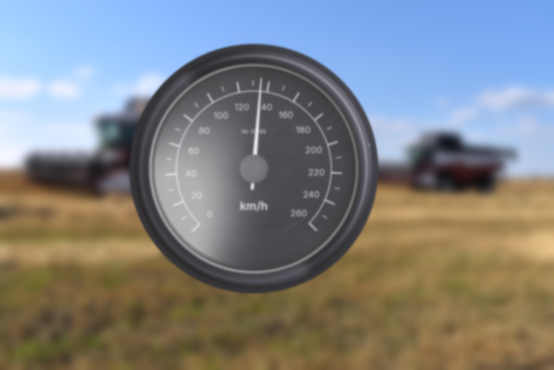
135 km/h
